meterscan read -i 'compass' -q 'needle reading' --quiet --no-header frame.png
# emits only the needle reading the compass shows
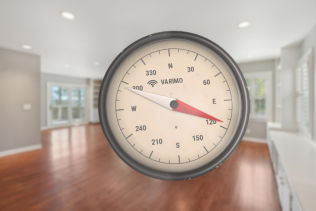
115 °
